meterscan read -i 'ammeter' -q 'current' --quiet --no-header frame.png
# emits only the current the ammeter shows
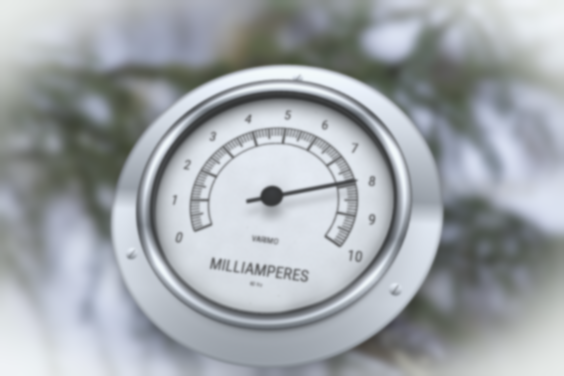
8 mA
